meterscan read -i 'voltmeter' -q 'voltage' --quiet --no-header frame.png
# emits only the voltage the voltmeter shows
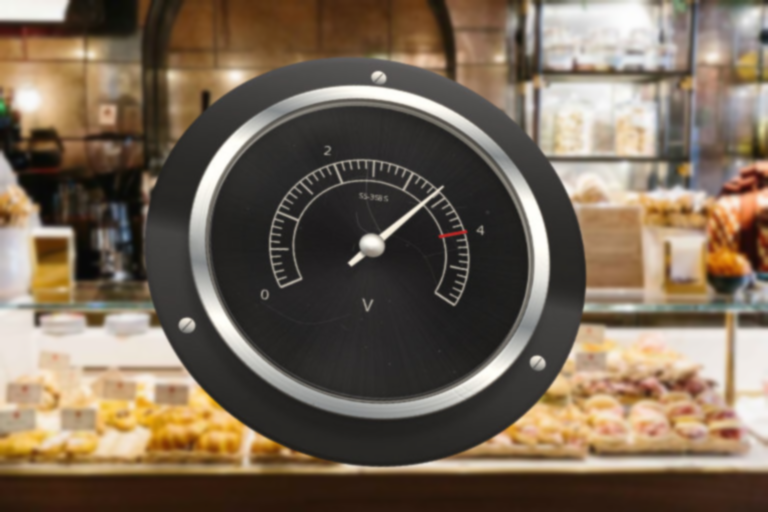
3.4 V
